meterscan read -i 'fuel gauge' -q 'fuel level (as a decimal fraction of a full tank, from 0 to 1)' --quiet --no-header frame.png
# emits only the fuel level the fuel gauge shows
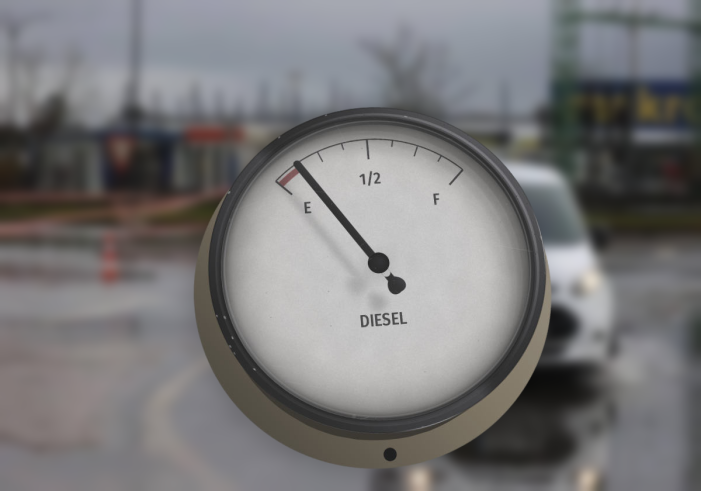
0.125
